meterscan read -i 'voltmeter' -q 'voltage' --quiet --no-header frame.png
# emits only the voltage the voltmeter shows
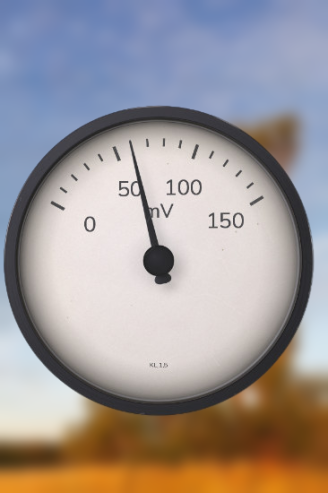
60 mV
